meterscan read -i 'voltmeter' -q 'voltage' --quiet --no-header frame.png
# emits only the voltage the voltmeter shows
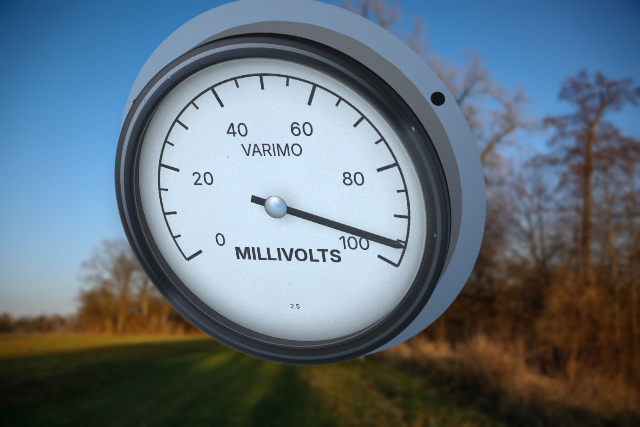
95 mV
